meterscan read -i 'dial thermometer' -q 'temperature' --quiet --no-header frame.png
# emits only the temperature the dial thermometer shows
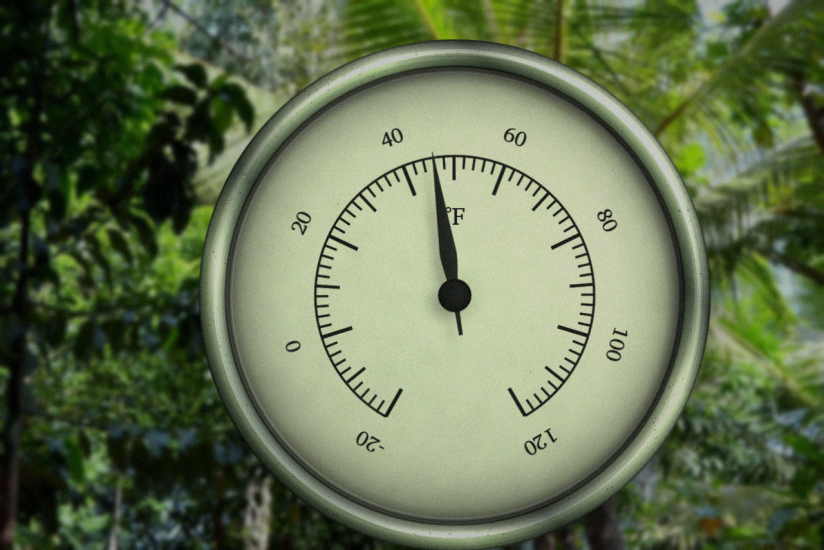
46 °F
